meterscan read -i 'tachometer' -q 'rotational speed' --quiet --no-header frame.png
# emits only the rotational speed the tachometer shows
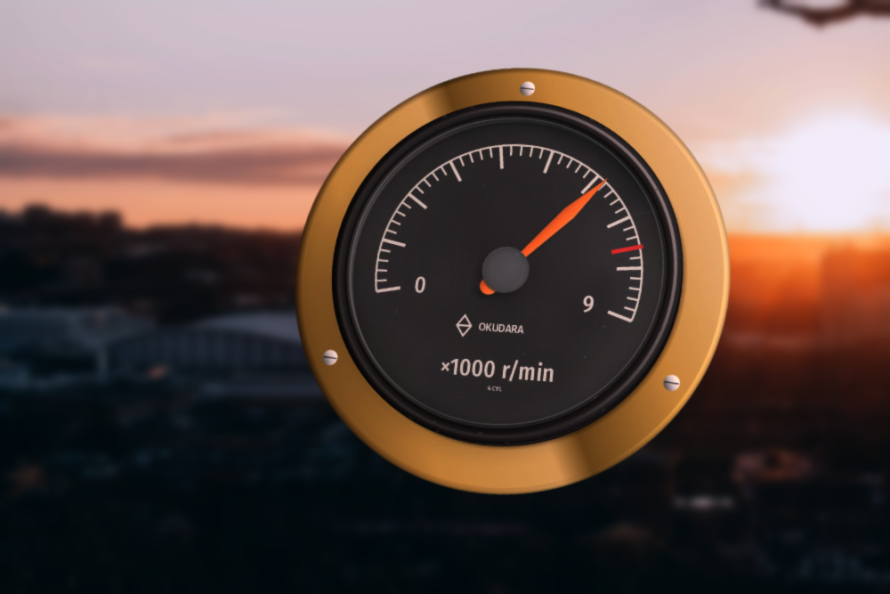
6200 rpm
